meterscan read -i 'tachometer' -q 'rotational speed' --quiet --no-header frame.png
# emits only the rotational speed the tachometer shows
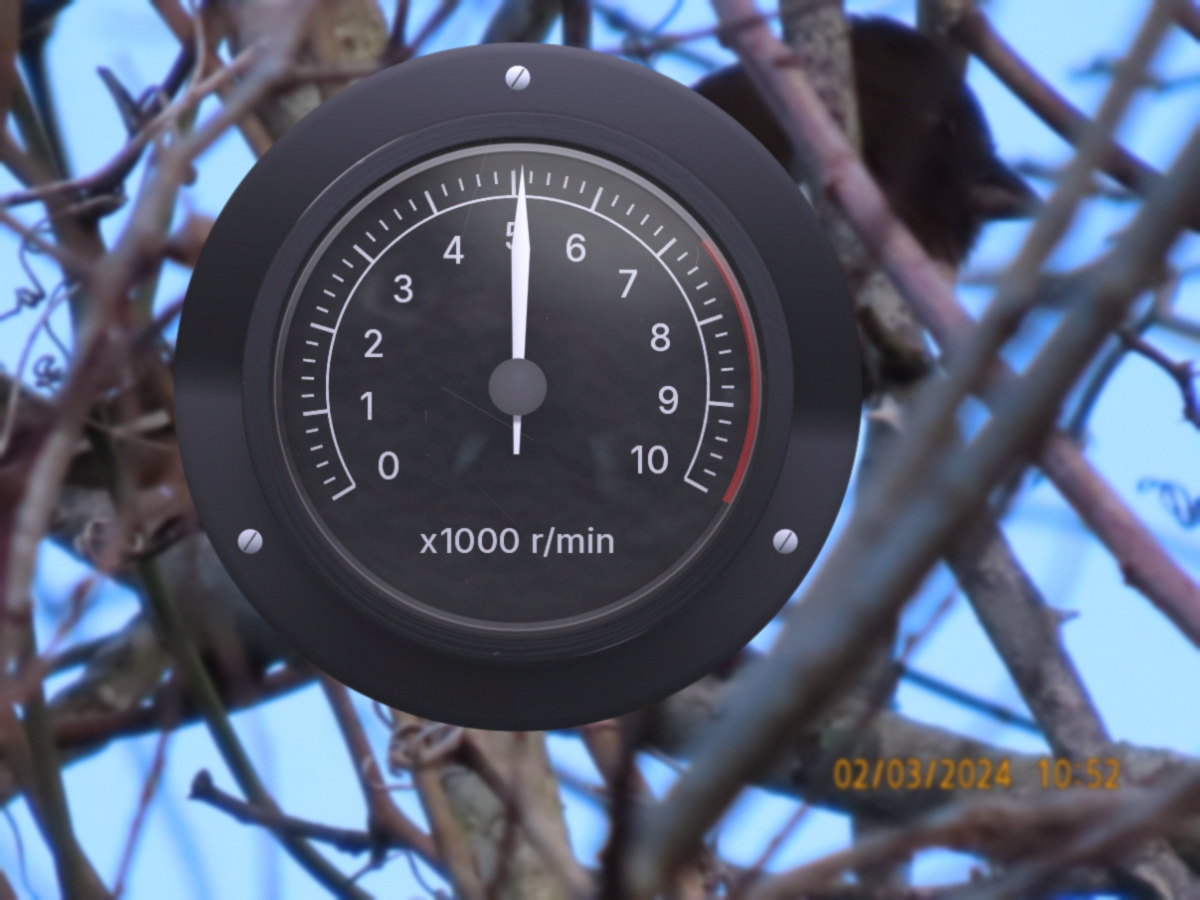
5100 rpm
